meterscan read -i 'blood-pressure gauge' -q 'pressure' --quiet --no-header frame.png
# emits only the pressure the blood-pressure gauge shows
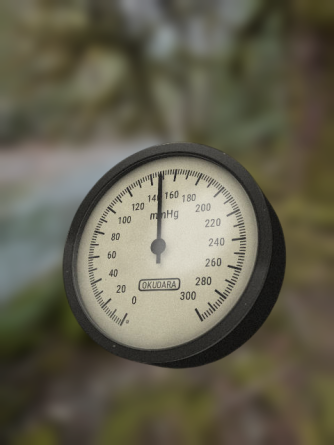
150 mmHg
